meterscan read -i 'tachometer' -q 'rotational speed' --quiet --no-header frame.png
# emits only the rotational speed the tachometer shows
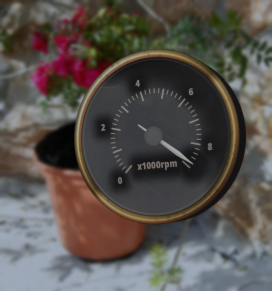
8800 rpm
